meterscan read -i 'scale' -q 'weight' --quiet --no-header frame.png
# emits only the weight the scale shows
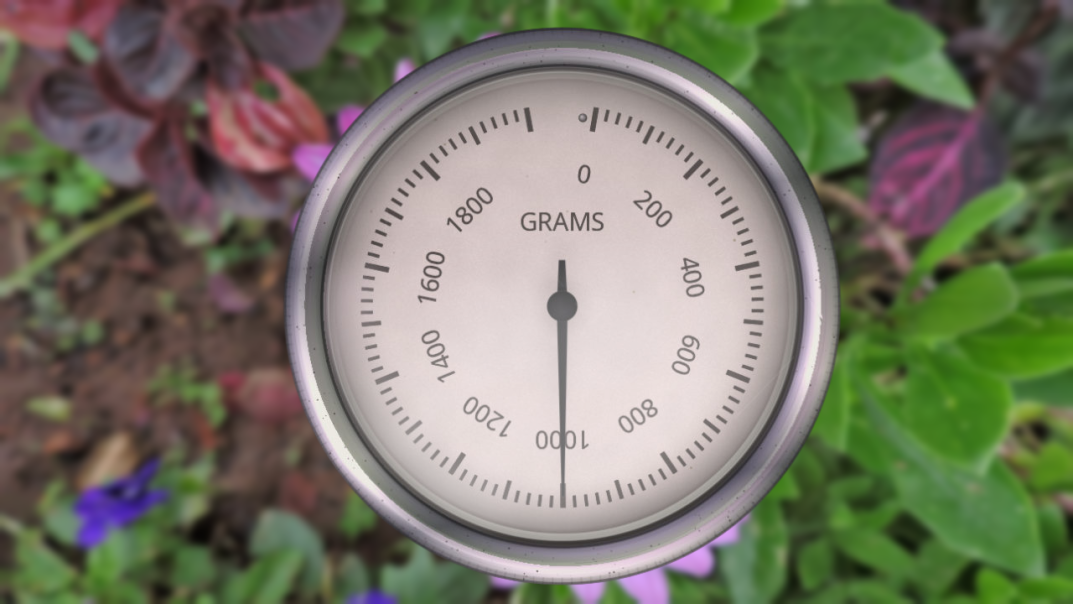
1000 g
